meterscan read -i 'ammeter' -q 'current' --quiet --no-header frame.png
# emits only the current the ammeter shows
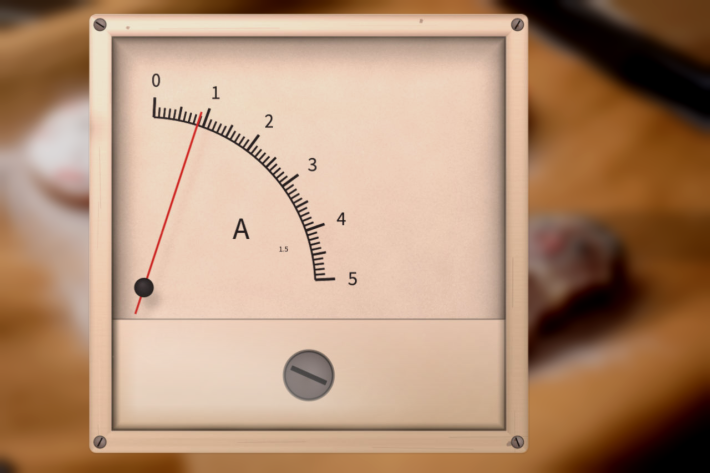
0.9 A
